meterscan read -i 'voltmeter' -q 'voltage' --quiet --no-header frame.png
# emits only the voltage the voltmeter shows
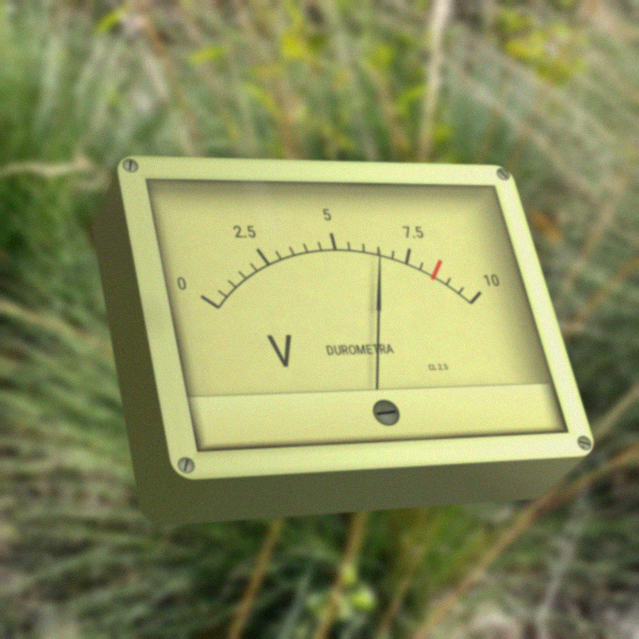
6.5 V
